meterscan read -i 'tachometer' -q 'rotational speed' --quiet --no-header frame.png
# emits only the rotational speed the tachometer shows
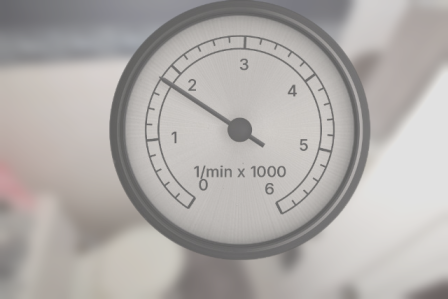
1800 rpm
